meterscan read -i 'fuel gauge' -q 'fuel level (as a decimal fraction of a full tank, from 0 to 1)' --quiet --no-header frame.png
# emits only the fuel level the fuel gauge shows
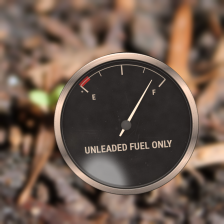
0.875
